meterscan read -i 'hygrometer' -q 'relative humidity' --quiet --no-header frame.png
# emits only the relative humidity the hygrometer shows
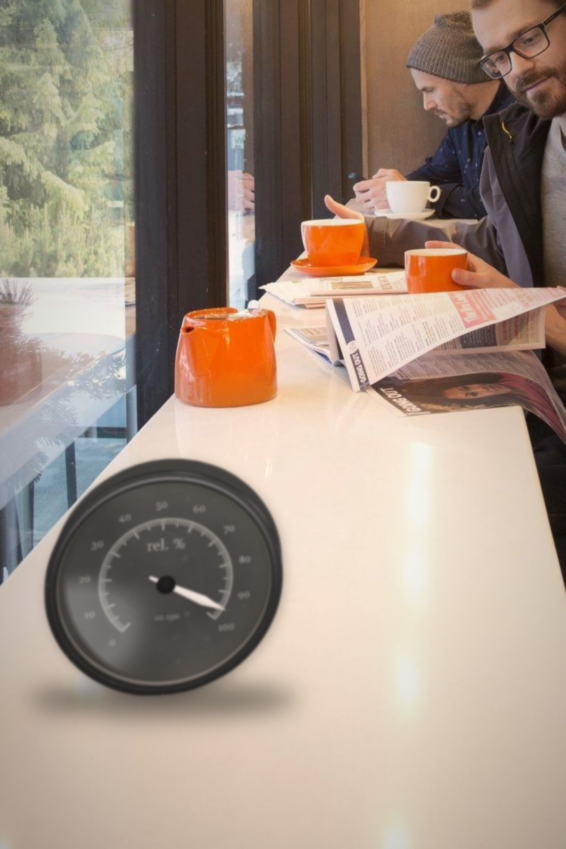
95 %
